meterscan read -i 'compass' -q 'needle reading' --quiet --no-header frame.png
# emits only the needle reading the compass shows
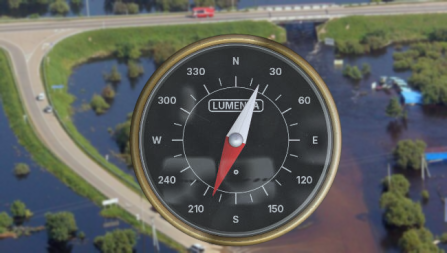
202.5 °
